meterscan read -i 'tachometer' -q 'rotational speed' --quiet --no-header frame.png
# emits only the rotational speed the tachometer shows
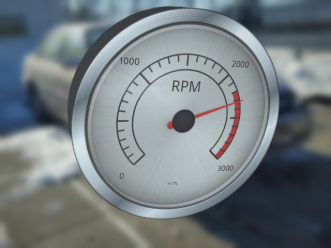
2300 rpm
